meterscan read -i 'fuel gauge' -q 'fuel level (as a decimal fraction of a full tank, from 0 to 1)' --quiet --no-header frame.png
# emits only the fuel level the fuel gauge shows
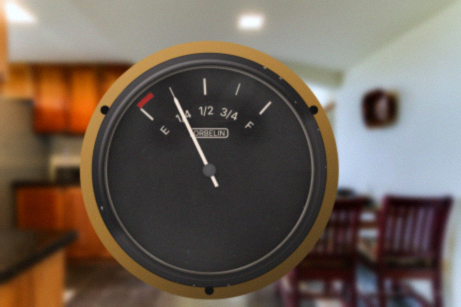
0.25
